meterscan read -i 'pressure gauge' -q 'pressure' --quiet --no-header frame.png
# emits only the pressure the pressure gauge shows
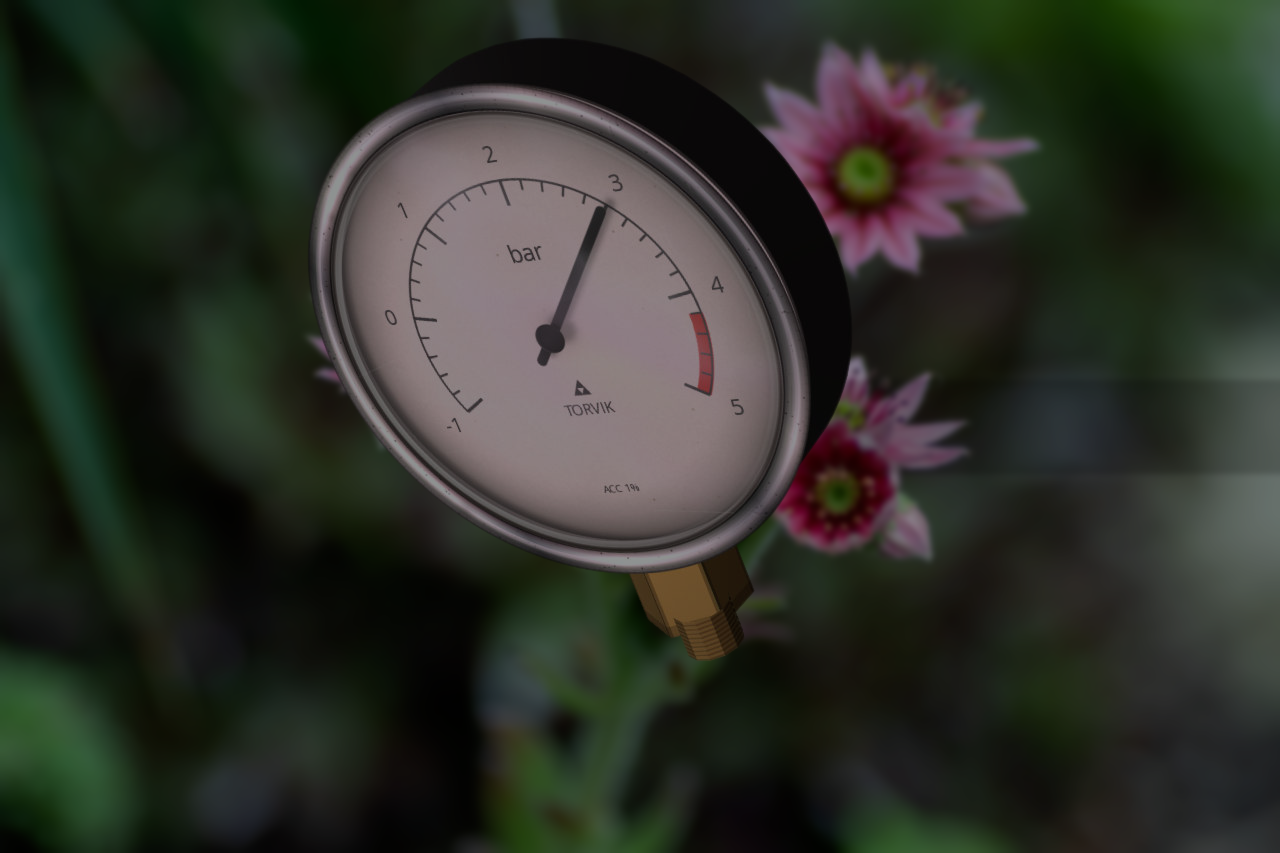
3 bar
